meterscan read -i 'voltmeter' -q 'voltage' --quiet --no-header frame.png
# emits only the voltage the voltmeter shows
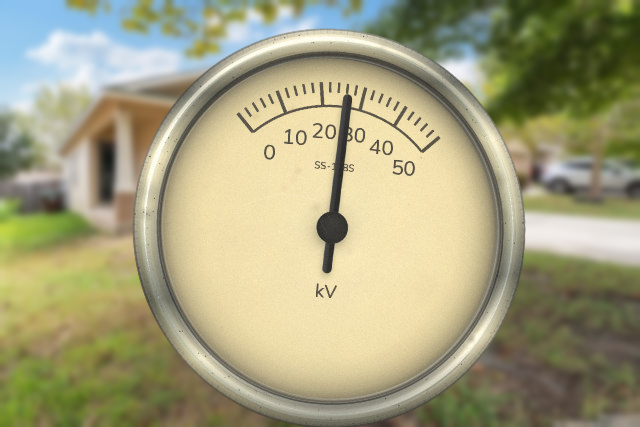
26 kV
